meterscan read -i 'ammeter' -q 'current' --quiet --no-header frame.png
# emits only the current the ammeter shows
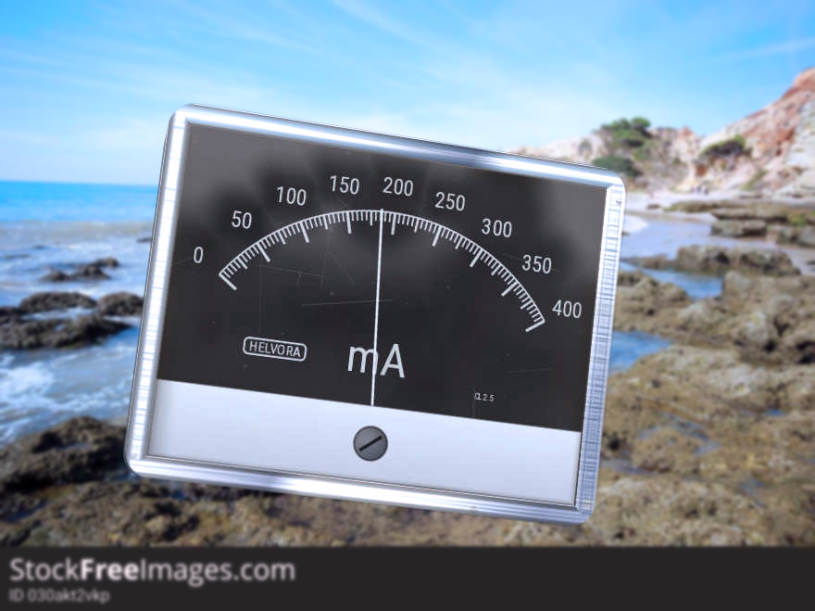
185 mA
